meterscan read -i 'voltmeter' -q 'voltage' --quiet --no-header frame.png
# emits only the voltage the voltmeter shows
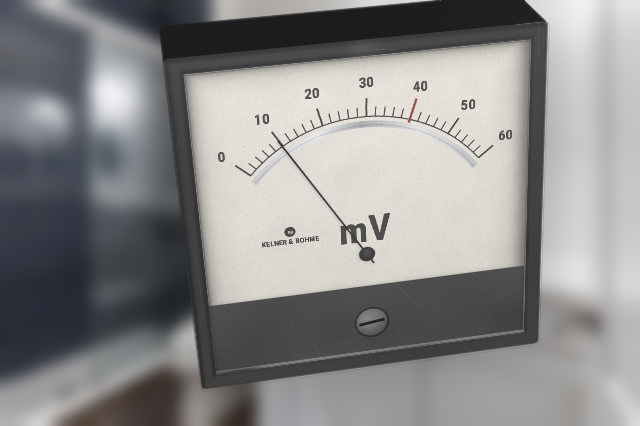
10 mV
